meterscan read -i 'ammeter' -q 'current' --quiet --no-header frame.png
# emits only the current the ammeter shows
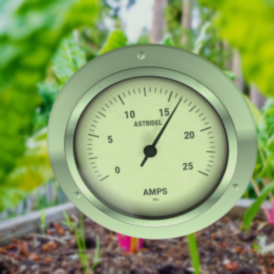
16 A
